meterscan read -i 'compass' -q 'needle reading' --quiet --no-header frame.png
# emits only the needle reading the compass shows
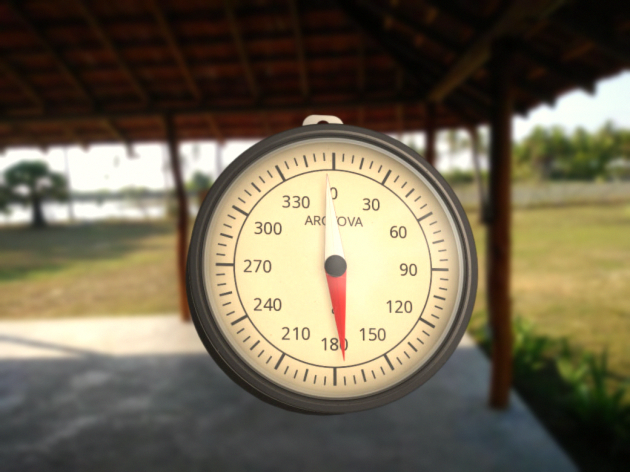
175 °
